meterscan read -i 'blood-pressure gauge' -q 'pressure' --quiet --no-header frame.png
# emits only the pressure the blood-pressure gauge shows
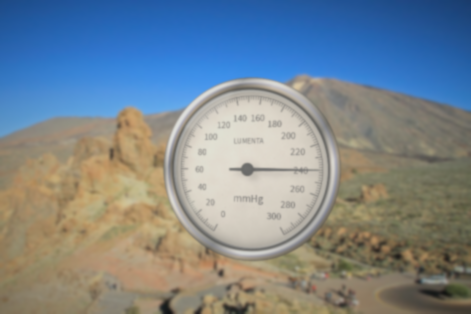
240 mmHg
